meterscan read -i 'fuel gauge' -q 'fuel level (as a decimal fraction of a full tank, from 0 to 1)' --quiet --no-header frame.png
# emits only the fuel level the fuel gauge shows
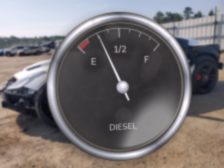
0.25
